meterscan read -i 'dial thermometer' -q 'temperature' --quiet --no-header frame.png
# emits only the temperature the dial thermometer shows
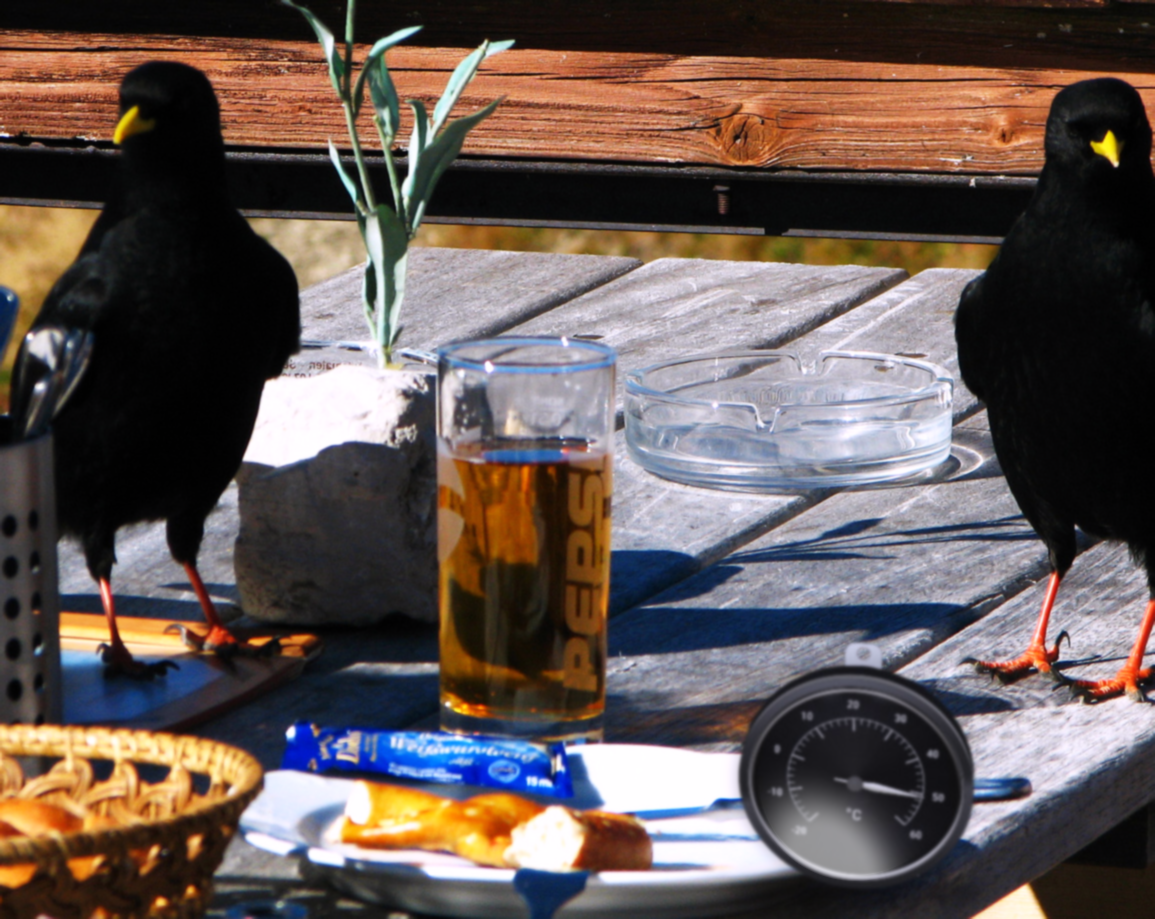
50 °C
